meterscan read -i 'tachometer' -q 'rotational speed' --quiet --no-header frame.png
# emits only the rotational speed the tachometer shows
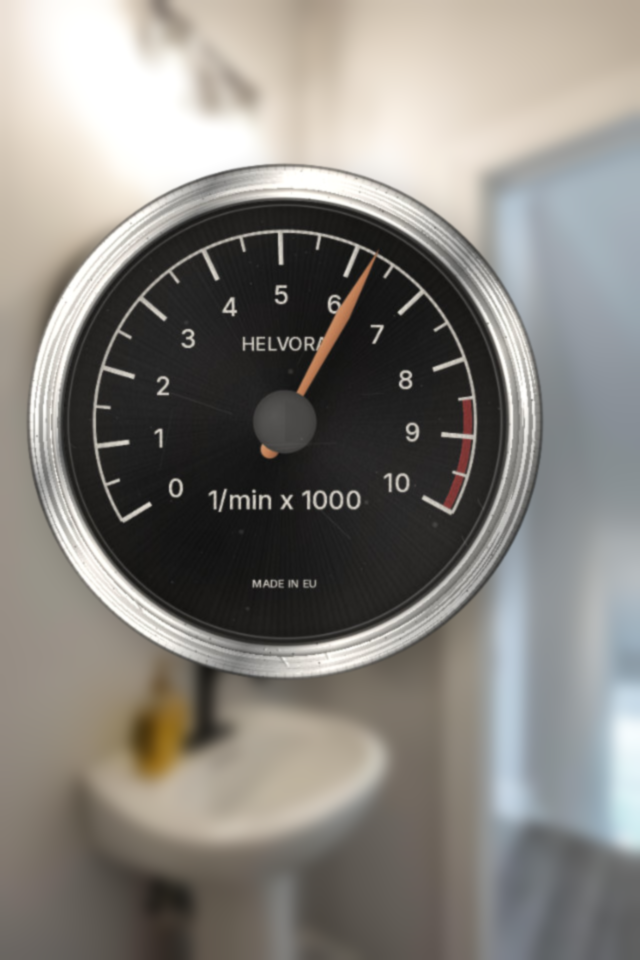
6250 rpm
